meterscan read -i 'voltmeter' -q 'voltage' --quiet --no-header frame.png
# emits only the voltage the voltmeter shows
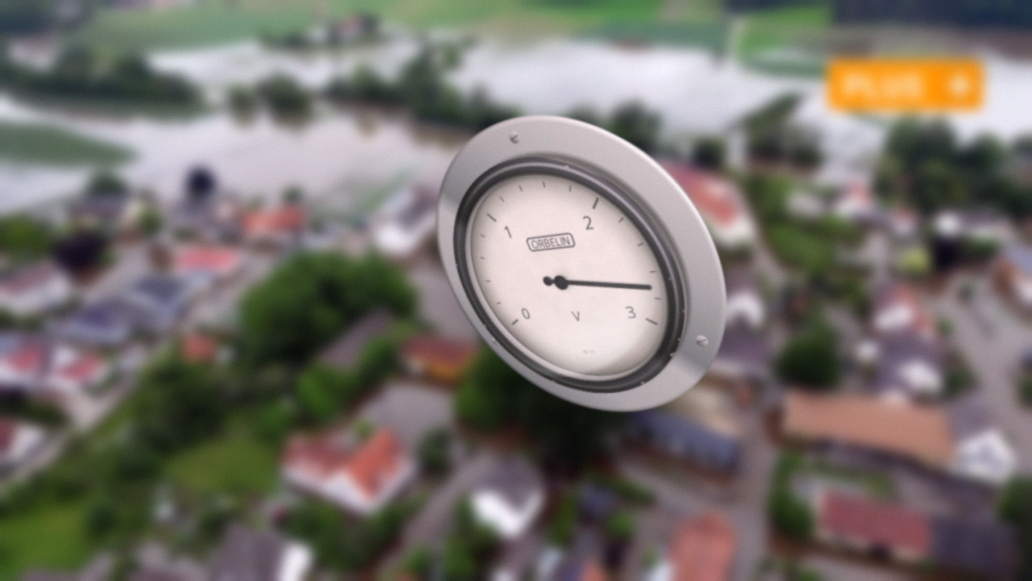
2.7 V
